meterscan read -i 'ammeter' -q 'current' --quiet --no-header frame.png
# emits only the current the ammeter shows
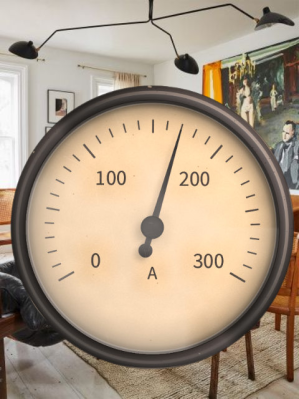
170 A
